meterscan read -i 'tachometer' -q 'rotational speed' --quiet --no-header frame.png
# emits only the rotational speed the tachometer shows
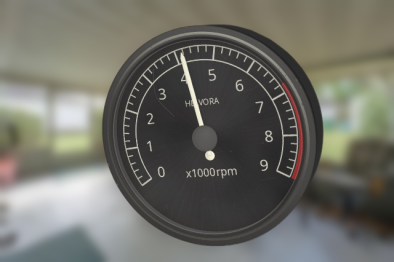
4200 rpm
